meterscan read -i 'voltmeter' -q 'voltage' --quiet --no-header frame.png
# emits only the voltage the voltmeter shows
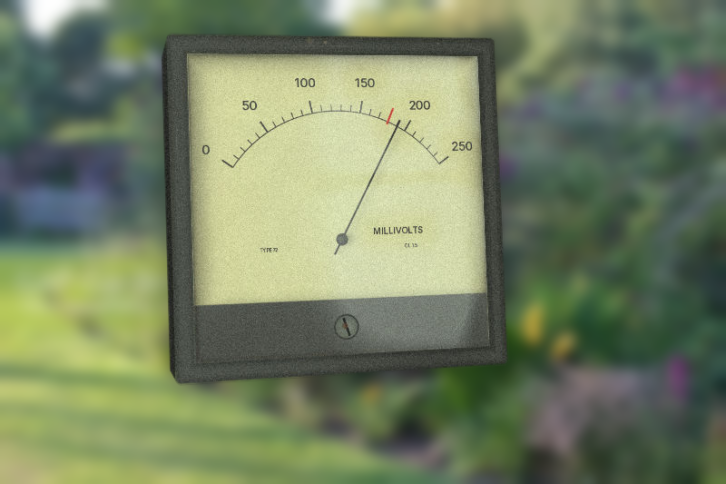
190 mV
